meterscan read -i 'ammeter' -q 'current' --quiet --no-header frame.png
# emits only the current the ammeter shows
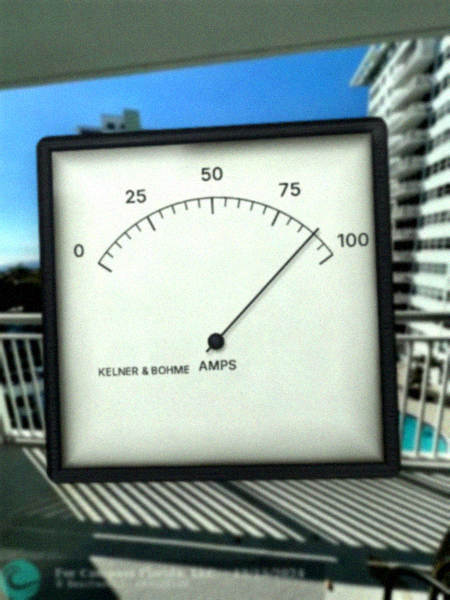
90 A
